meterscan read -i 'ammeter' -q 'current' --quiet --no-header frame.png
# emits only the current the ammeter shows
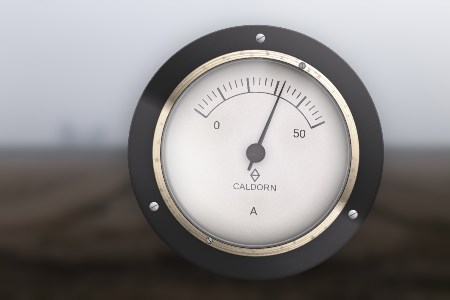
32 A
